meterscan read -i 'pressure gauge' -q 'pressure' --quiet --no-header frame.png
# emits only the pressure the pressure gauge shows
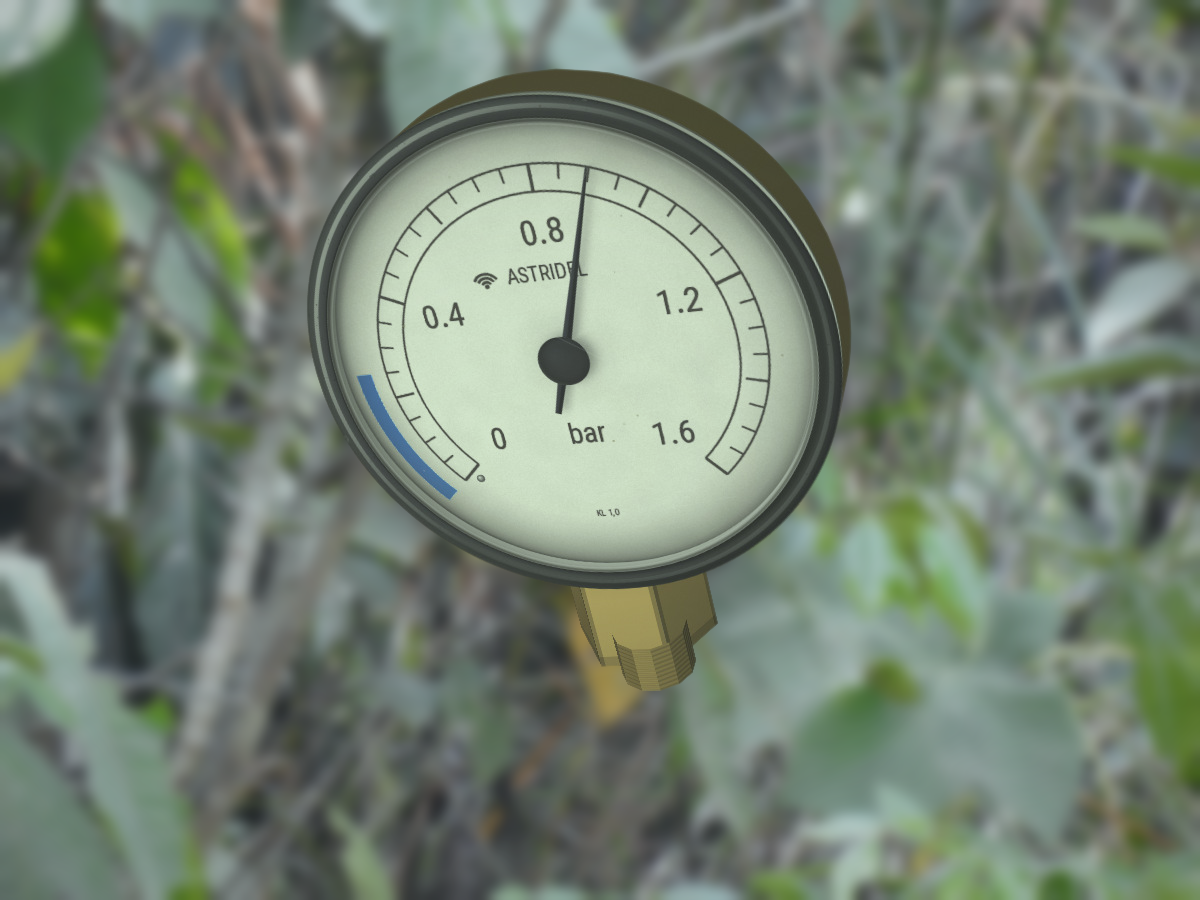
0.9 bar
